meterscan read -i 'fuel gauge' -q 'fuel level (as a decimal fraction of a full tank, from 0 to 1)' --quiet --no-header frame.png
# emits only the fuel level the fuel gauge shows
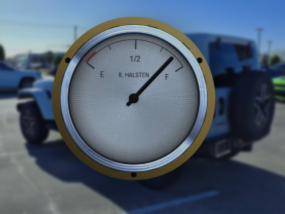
0.875
